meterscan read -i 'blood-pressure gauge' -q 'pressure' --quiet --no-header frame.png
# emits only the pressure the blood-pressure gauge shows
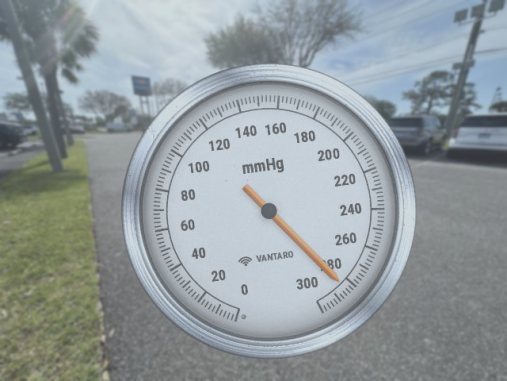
284 mmHg
